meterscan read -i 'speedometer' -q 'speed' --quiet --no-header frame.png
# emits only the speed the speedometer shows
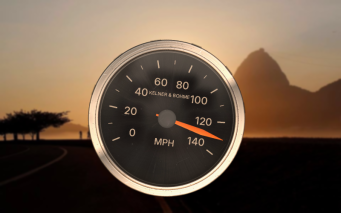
130 mph
